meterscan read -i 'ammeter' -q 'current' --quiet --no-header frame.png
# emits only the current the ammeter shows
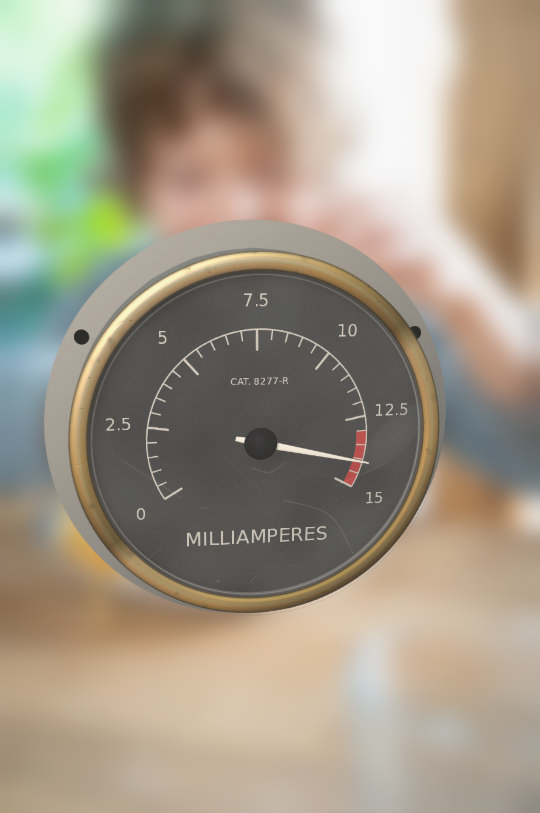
14 mA
